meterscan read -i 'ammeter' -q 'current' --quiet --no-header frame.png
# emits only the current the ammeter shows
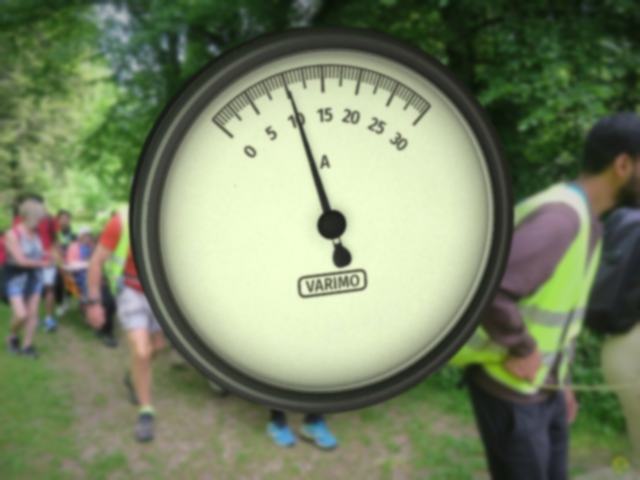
10 A
